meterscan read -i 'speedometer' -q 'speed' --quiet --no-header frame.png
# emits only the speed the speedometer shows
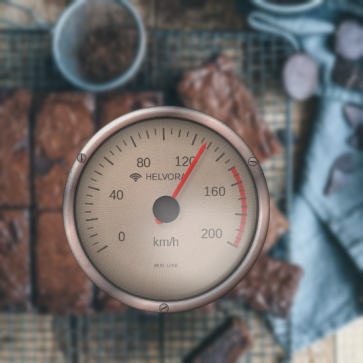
127.5 km/h
